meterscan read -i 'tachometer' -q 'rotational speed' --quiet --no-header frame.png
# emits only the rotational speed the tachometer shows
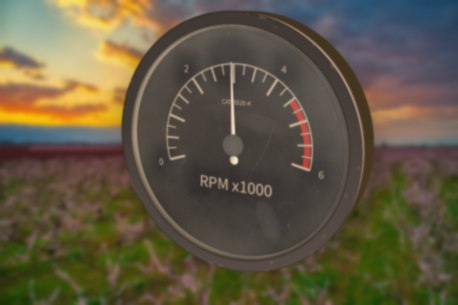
3000 rpm
